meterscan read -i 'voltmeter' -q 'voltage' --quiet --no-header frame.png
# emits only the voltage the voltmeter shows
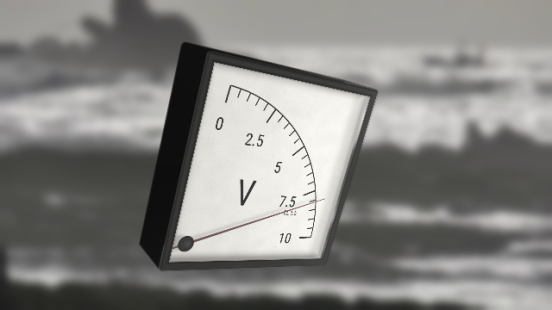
8 V
